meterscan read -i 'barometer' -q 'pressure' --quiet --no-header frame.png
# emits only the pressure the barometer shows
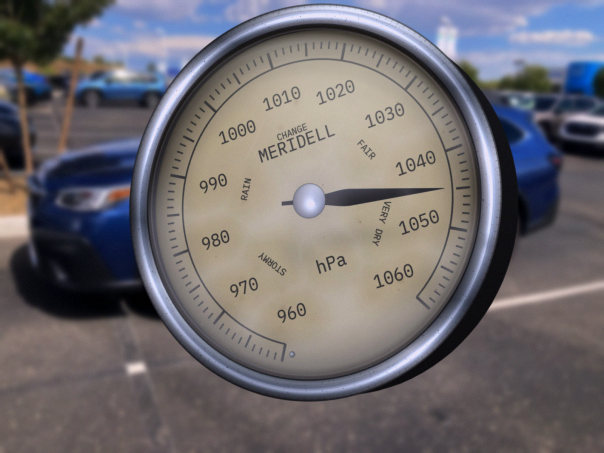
1045 hPa
